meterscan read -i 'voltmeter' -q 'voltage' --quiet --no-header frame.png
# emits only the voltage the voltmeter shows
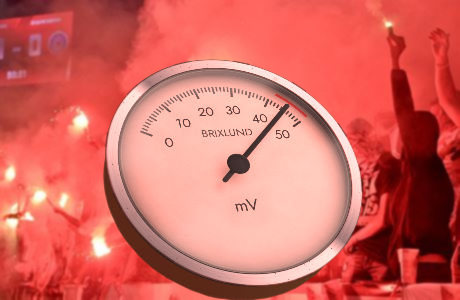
45 mV
